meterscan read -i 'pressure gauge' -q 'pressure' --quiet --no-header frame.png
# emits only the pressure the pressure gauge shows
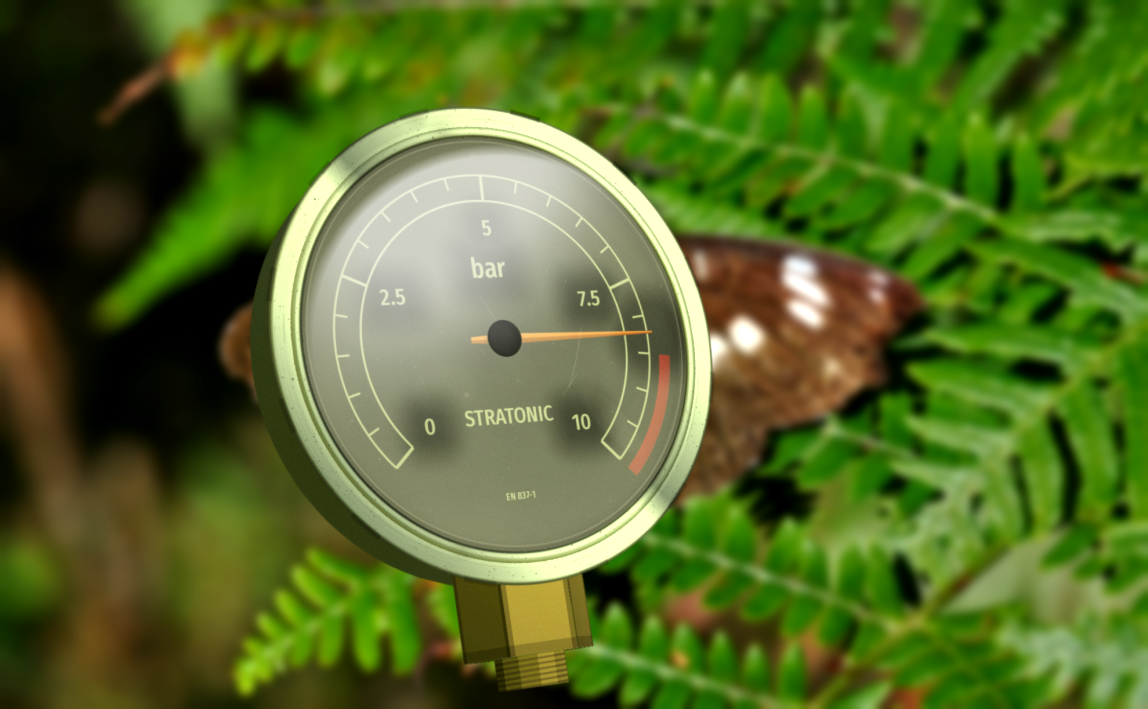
8.25 bar
